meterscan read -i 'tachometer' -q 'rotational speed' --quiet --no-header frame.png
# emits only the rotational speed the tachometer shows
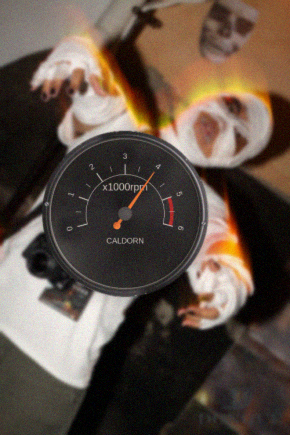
4000 rpm
